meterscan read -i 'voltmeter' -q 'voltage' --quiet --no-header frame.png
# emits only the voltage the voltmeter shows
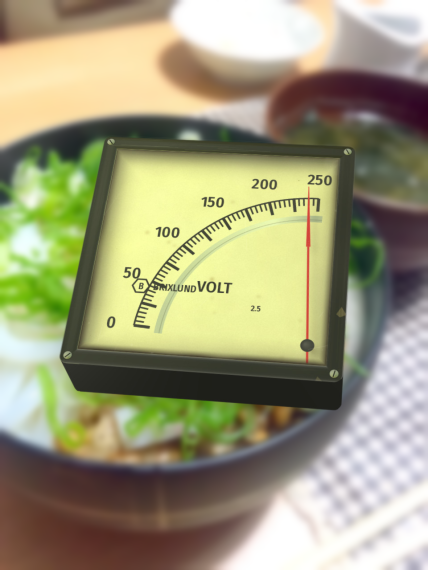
240 V
